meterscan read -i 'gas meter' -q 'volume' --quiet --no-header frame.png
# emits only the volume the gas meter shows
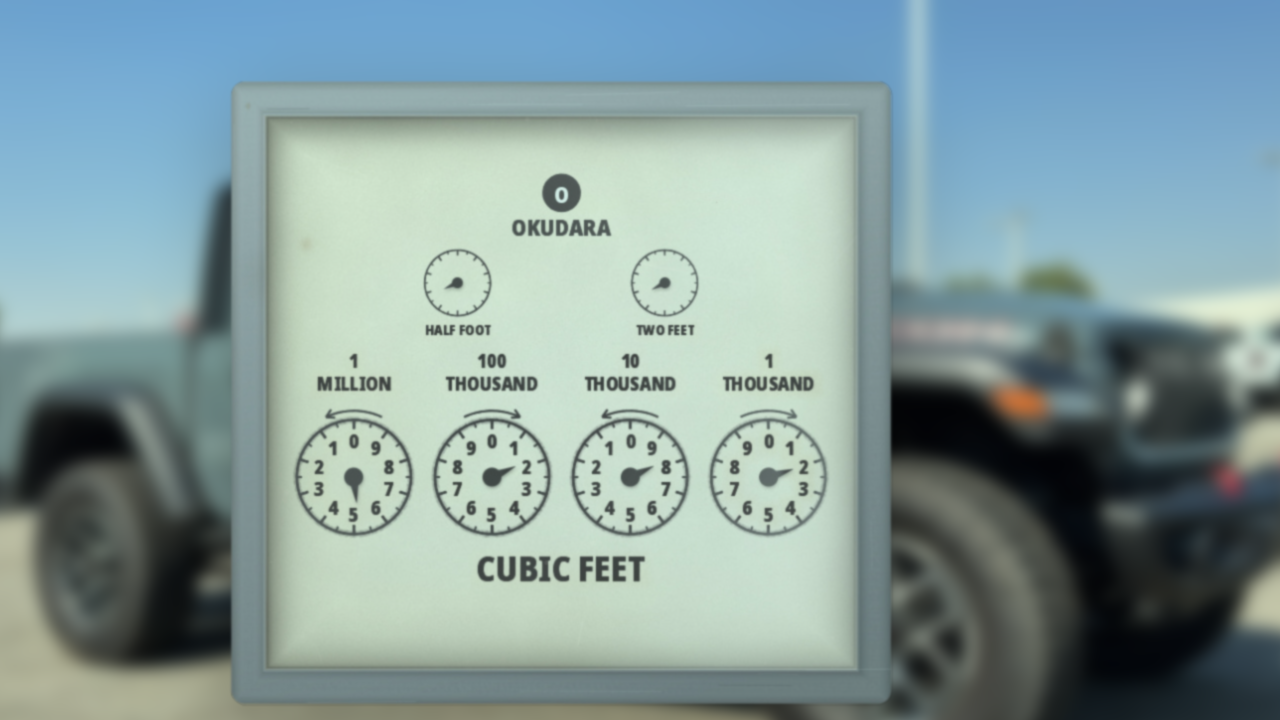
518200 ft³
